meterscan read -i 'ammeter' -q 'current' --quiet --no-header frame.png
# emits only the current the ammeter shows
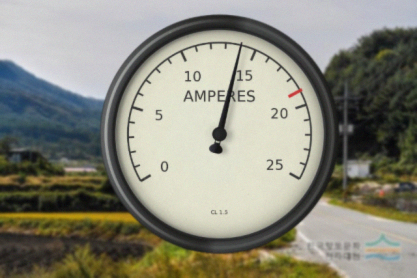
14 A
